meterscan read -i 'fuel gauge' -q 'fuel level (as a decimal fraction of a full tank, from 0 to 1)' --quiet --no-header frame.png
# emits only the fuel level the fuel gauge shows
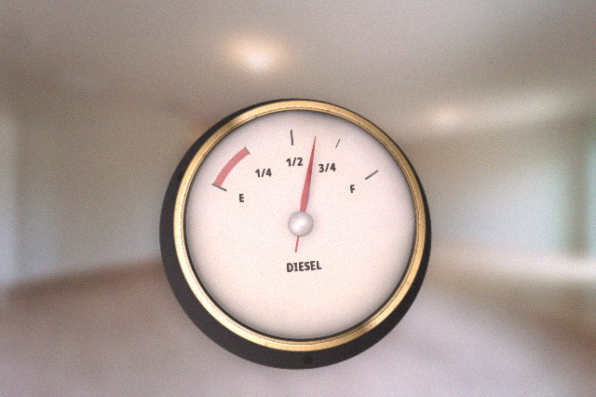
0.625
